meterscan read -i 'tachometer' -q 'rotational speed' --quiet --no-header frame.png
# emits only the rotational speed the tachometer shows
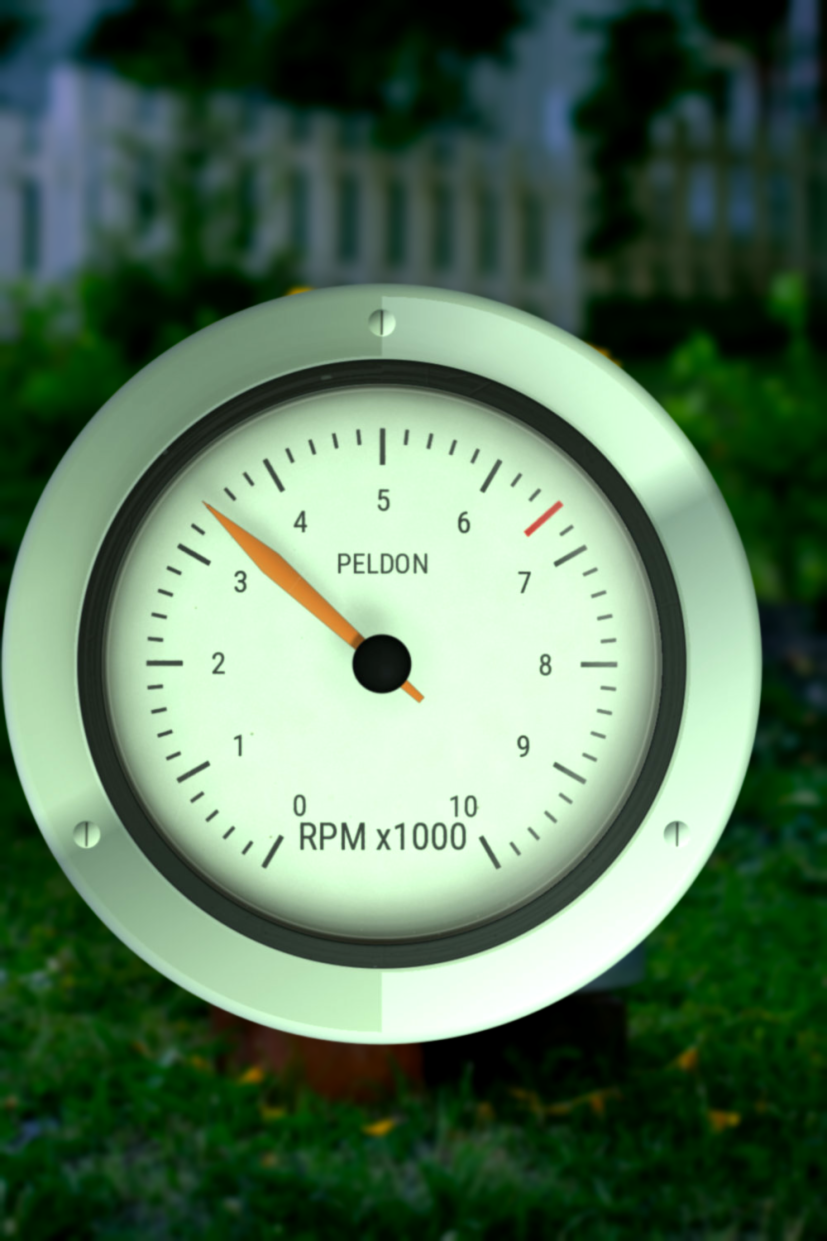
3400 rpm
